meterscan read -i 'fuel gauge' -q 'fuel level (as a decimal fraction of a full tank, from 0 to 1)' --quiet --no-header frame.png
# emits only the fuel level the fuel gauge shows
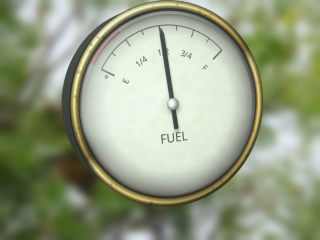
0.5
